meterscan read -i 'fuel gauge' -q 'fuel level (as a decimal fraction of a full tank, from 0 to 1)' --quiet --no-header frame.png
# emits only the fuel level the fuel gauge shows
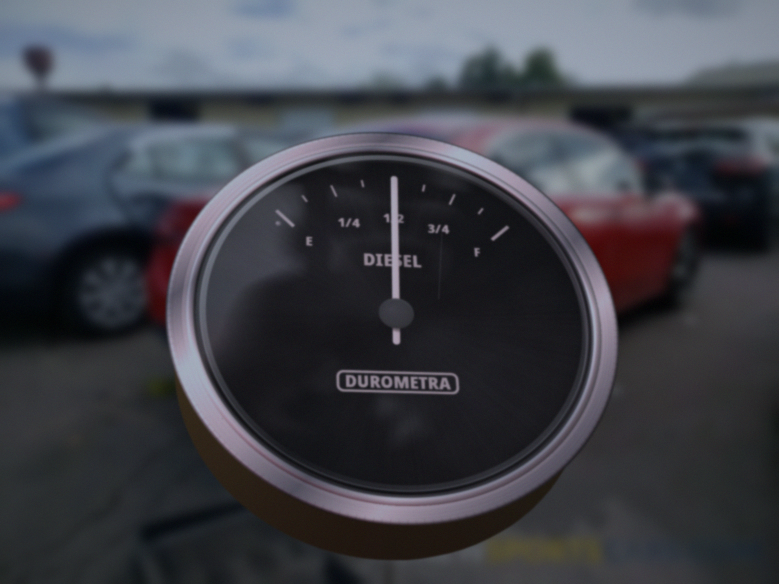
0.5
